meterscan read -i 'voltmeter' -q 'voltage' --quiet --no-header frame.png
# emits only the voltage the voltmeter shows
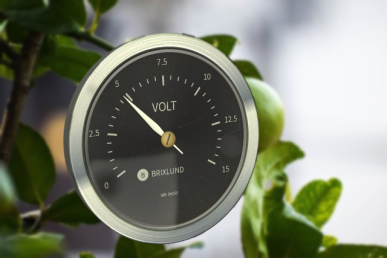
4.75 V
